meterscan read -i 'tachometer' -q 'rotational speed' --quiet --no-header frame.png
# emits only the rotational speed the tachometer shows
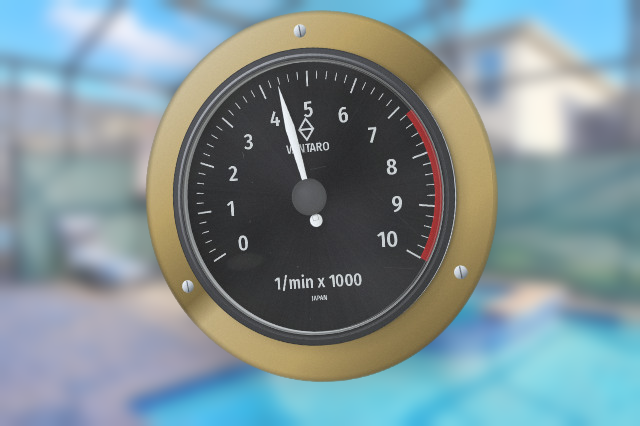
4400 rpm
